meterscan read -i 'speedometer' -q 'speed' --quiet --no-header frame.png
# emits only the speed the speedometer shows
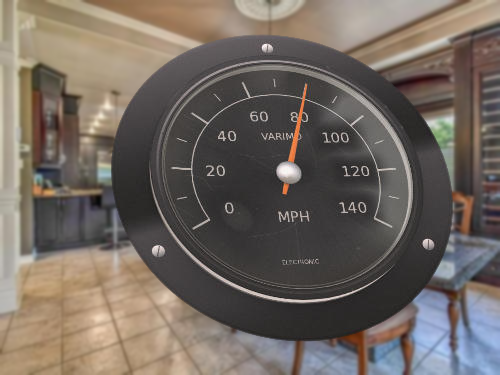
80 mph
